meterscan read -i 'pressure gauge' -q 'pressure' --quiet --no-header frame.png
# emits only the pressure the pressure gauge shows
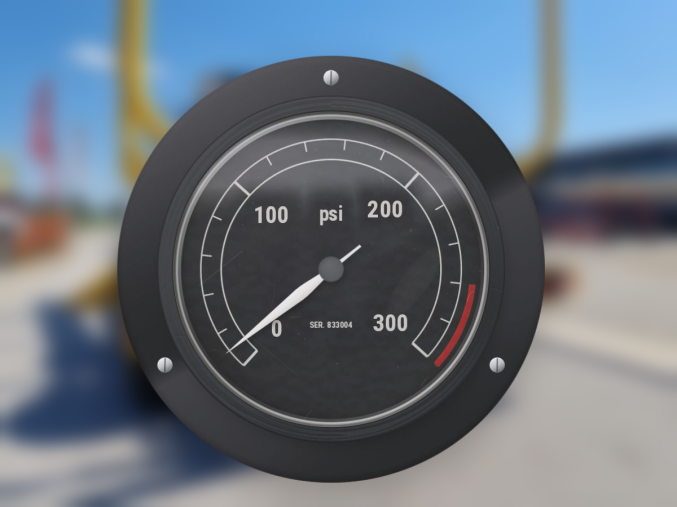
10 psi
